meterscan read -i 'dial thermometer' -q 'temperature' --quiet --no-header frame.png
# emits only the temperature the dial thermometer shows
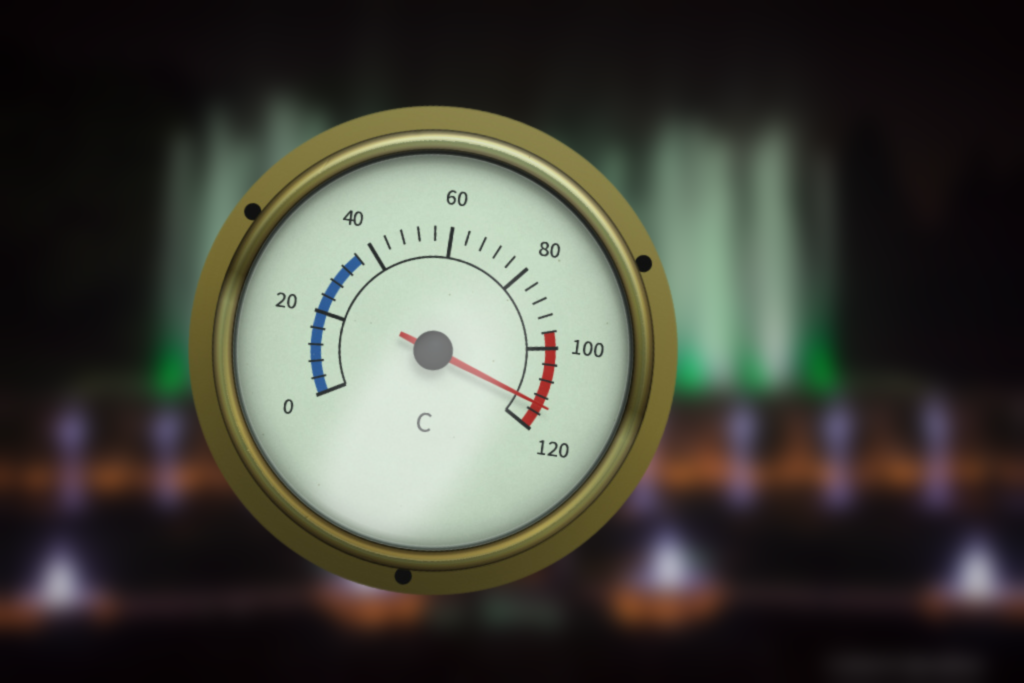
114 °C
